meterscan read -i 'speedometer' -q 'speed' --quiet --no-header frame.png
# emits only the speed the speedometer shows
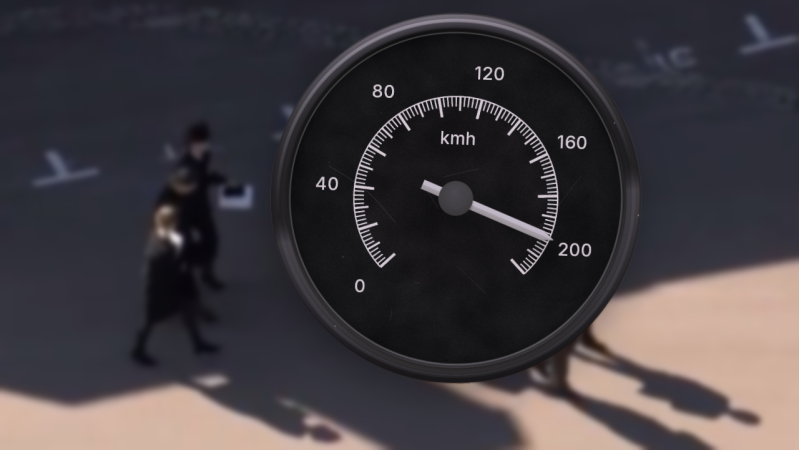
200 km/h
